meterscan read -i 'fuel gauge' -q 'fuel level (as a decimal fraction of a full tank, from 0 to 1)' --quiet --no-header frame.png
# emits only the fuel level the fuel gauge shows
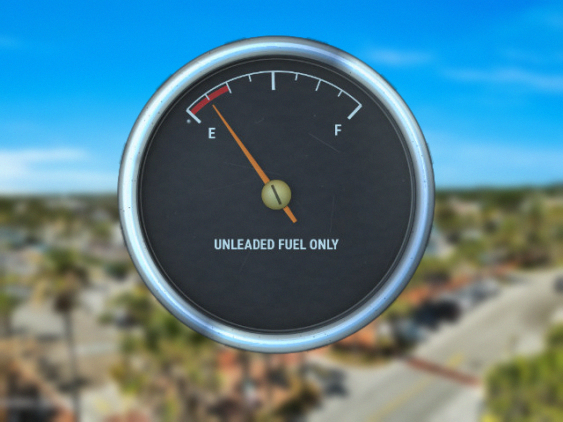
0.125
